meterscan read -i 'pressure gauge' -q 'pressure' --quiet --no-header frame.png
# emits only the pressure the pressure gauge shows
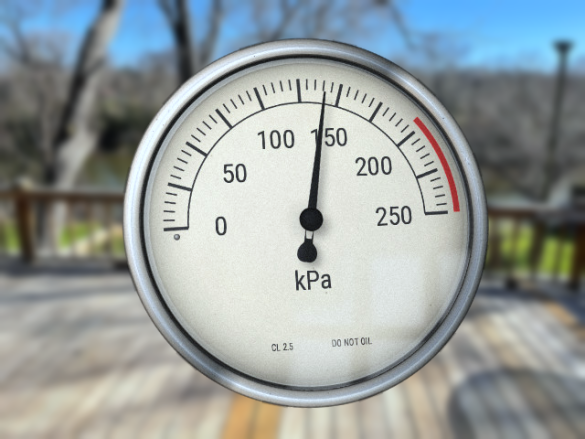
140 kPa
